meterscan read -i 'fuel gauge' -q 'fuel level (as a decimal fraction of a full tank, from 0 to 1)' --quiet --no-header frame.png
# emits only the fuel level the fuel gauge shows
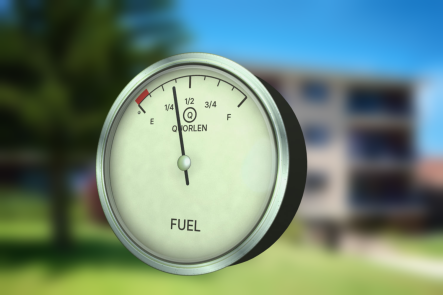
0.375
